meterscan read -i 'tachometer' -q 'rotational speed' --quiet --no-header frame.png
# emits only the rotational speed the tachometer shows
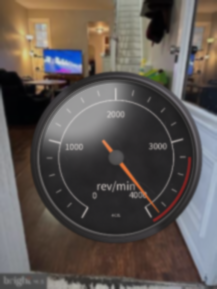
3900 rpm
